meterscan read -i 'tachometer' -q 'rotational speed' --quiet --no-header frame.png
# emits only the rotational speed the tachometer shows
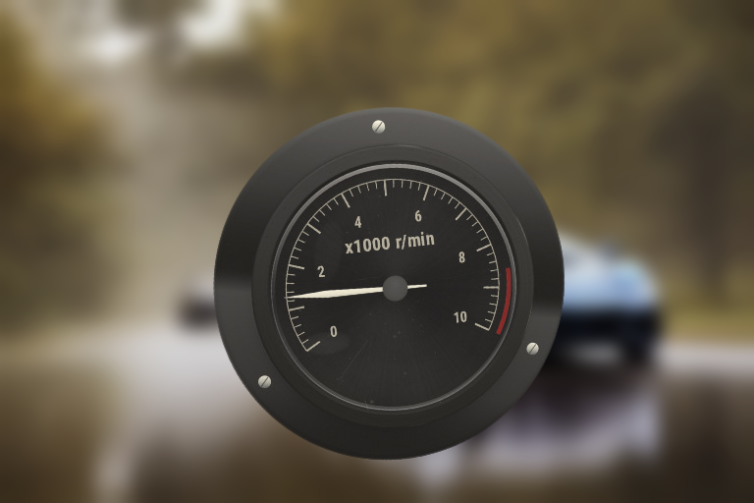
1300 rpm
